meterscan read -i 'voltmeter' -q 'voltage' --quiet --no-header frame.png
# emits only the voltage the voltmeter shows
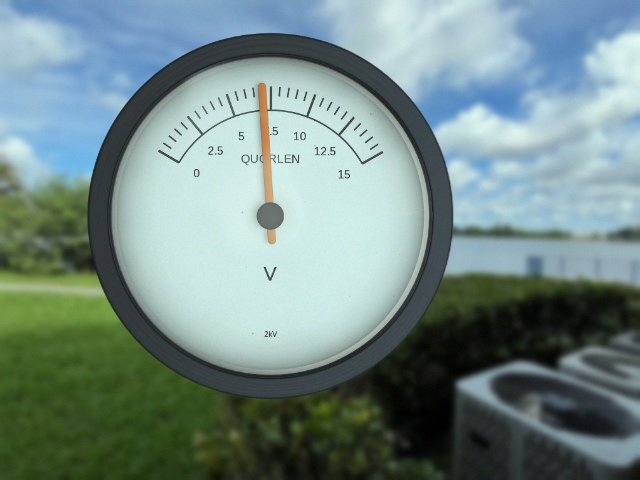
7 V
